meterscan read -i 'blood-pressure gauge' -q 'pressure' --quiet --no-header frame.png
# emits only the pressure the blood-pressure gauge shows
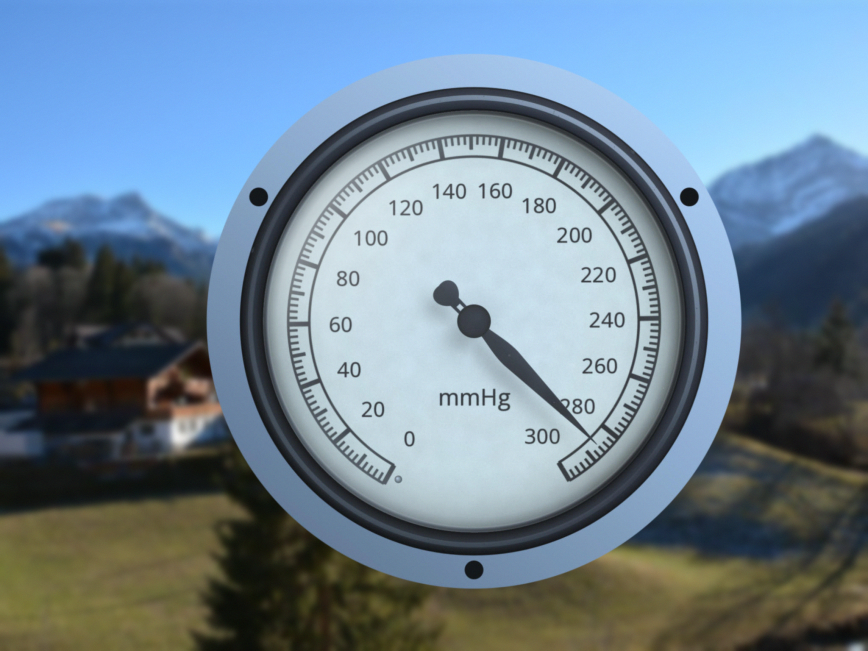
286 mmHg
